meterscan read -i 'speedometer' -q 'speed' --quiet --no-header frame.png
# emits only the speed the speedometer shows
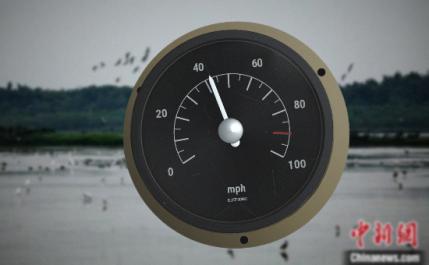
42.5 mph
